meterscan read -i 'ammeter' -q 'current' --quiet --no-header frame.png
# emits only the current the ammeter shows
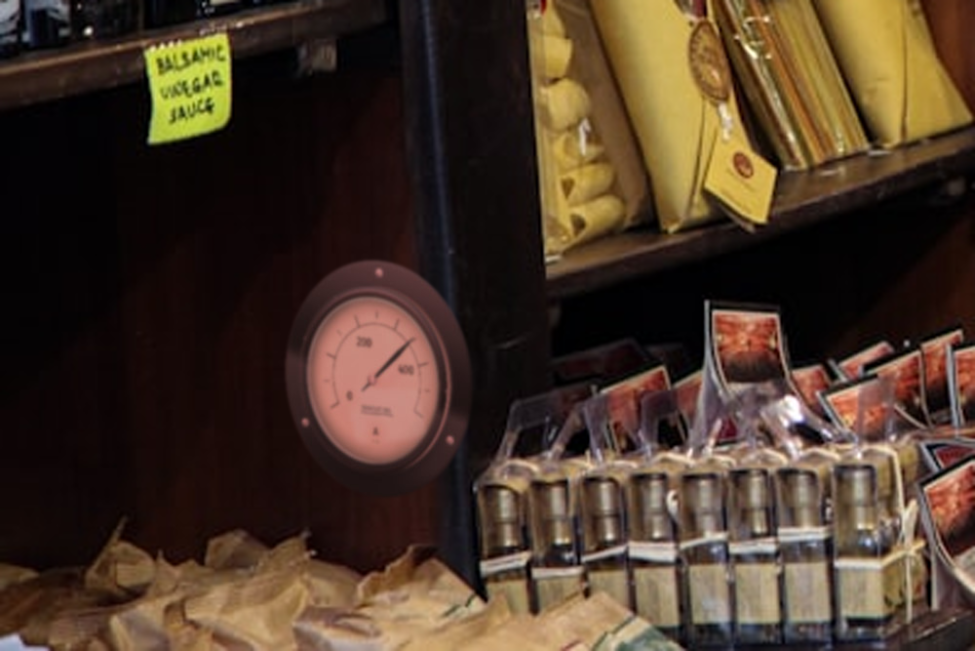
350 A
